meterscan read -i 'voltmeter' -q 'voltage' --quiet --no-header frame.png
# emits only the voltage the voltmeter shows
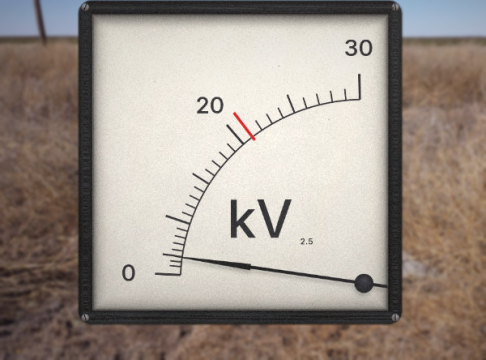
5 kV
